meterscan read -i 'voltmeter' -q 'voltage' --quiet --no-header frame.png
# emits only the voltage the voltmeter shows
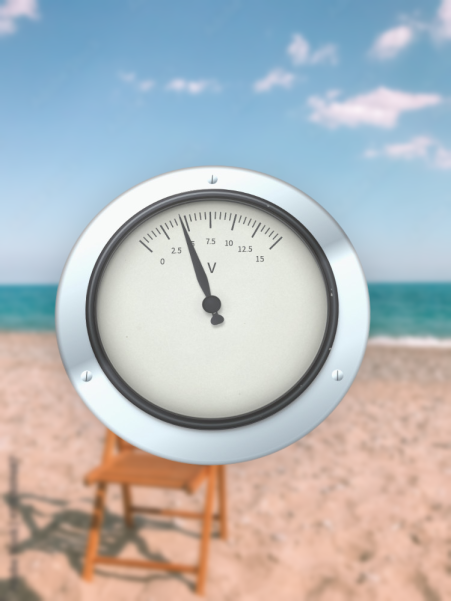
4.5 V
